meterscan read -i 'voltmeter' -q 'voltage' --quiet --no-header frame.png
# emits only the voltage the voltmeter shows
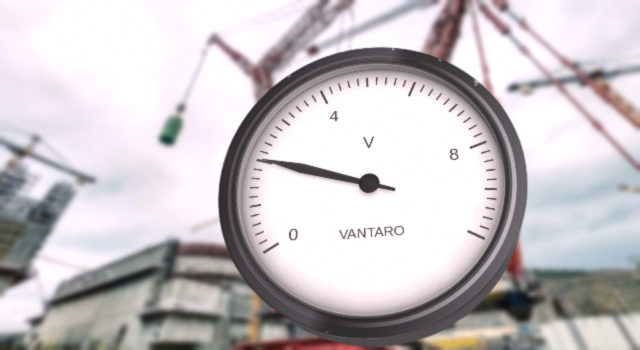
2 V
